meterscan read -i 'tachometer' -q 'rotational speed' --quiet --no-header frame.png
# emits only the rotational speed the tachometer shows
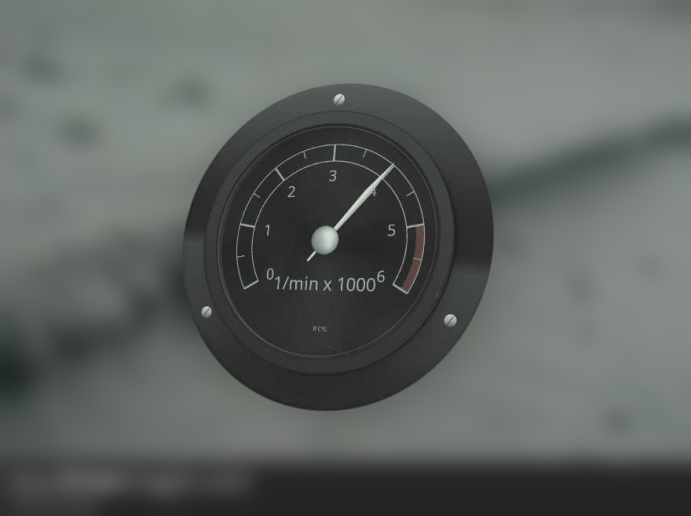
4000 rpm
